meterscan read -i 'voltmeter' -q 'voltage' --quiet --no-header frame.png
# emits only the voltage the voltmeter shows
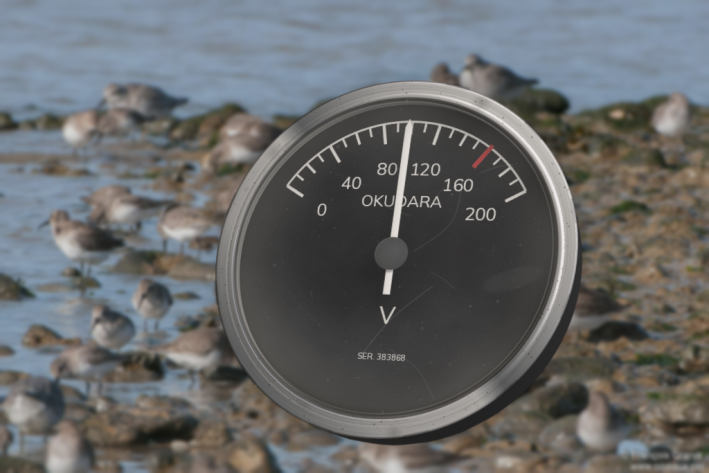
100 V
